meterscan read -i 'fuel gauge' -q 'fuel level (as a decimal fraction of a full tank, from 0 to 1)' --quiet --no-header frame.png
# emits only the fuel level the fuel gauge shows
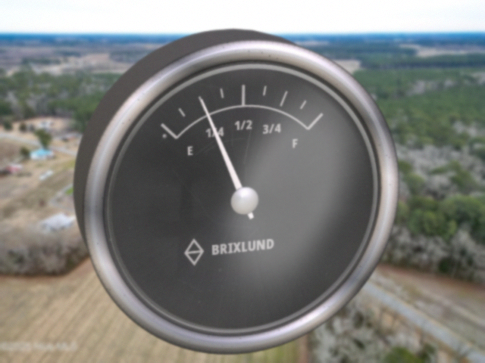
0.25
